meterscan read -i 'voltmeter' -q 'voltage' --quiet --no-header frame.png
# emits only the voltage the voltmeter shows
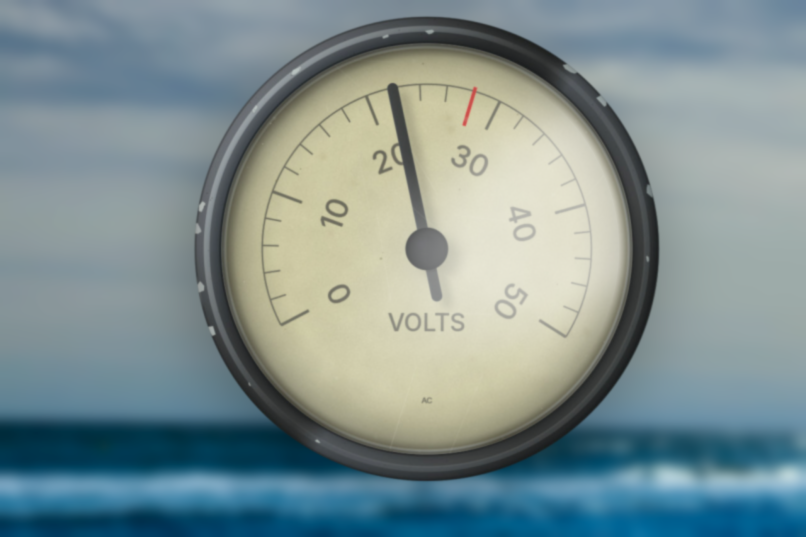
22 V
